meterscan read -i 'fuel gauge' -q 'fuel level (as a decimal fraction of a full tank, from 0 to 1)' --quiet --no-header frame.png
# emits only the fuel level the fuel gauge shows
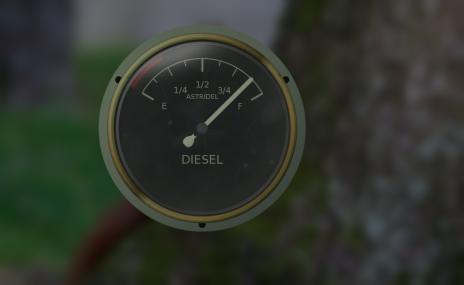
0.875
